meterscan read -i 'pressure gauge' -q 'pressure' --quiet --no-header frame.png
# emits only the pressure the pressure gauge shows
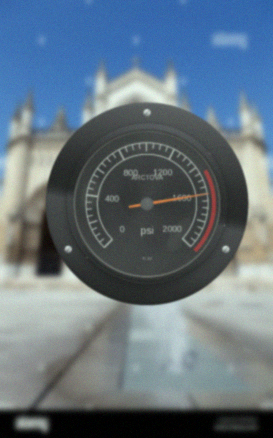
1600 psi
